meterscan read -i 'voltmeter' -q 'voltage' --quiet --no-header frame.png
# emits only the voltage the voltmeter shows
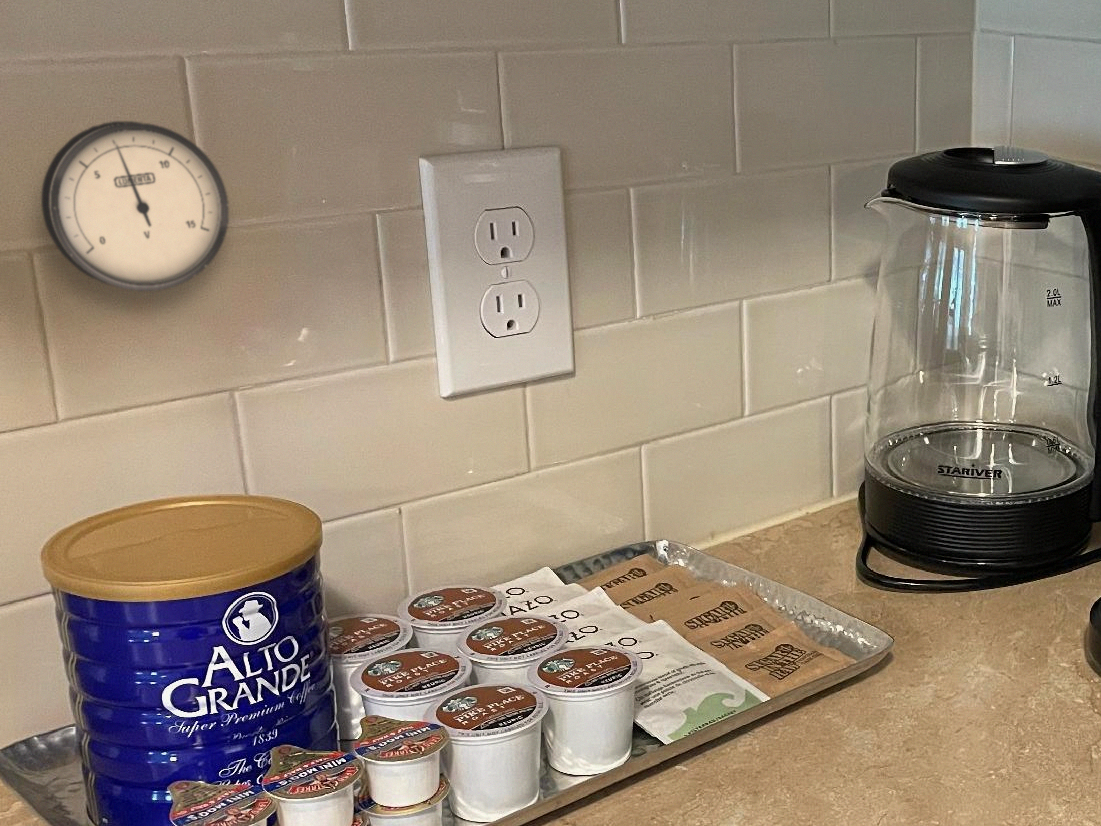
7 V
